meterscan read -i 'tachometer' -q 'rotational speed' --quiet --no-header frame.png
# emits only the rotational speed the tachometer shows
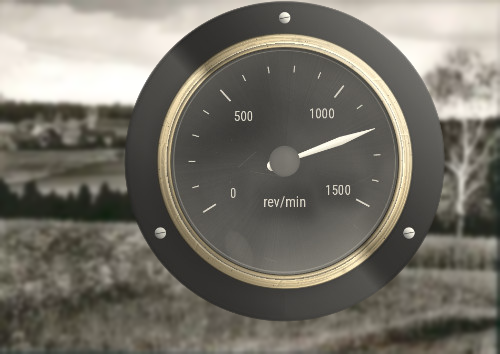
1200 rpm
